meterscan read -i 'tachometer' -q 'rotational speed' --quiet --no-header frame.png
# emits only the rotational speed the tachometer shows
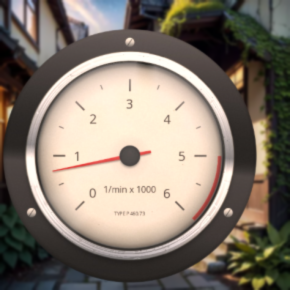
750 rpm
